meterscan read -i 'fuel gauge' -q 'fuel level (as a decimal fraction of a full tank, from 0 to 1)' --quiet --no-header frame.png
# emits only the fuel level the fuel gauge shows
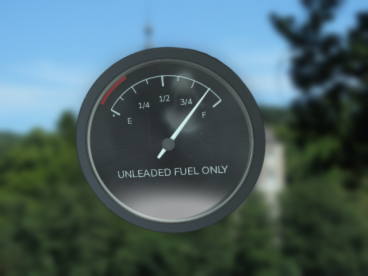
0.875
